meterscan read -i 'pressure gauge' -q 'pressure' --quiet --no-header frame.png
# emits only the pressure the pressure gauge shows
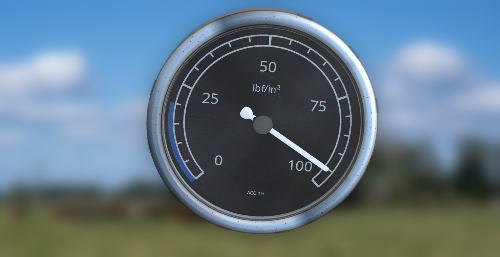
95 psi
